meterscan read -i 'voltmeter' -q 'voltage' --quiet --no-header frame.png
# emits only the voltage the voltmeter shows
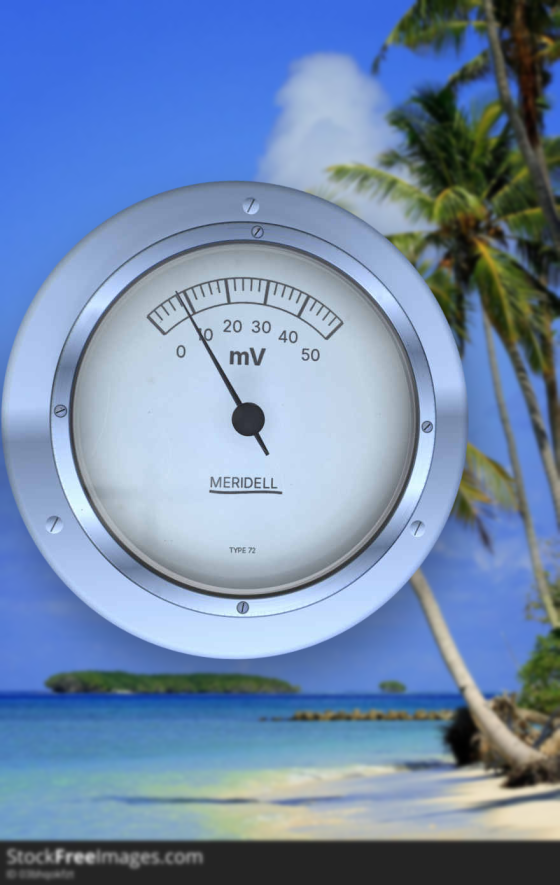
8 mV
